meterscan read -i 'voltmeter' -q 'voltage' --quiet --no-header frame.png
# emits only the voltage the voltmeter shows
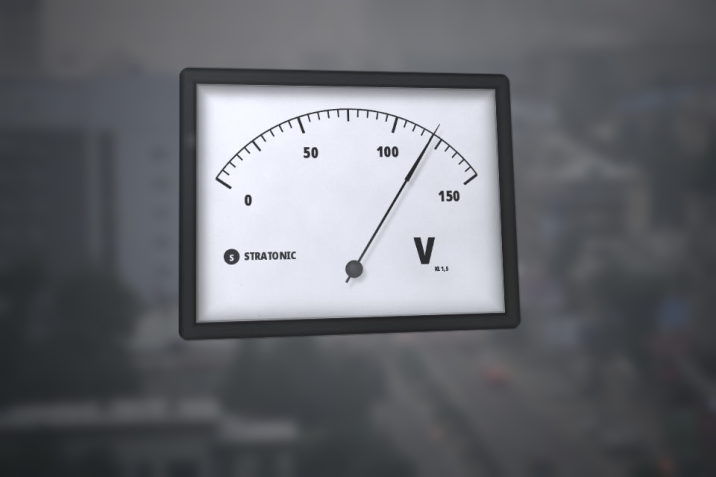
120 V
